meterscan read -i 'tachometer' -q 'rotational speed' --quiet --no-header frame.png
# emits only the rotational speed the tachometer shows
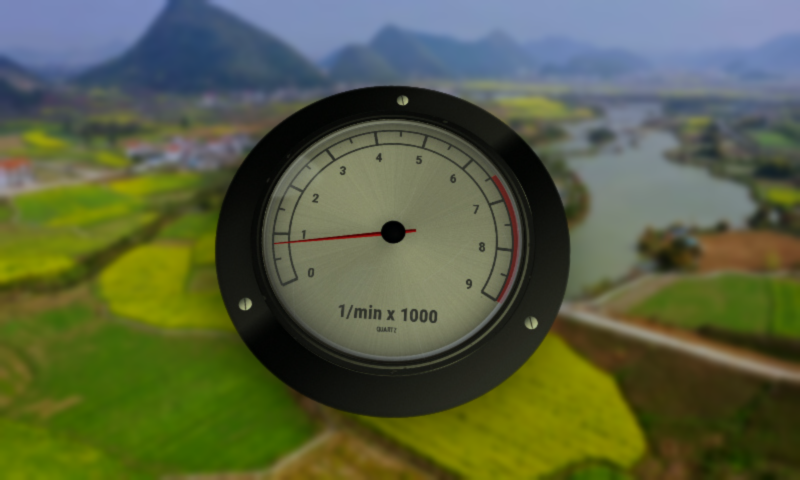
750 rpm
